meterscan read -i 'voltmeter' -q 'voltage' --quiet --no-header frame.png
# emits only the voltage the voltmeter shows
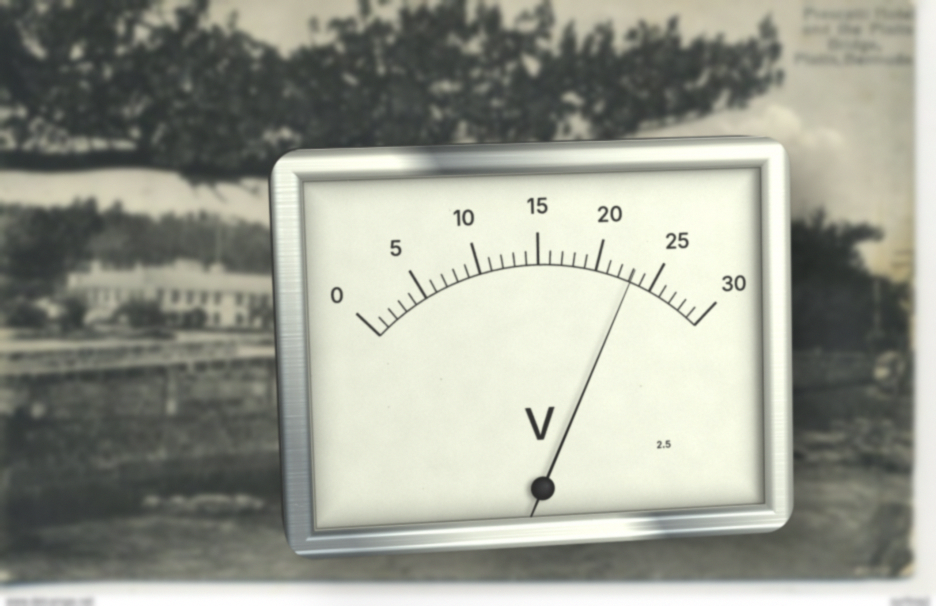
23 V
